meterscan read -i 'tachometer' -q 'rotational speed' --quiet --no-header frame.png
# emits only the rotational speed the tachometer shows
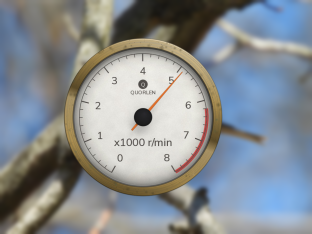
5100 rpm
